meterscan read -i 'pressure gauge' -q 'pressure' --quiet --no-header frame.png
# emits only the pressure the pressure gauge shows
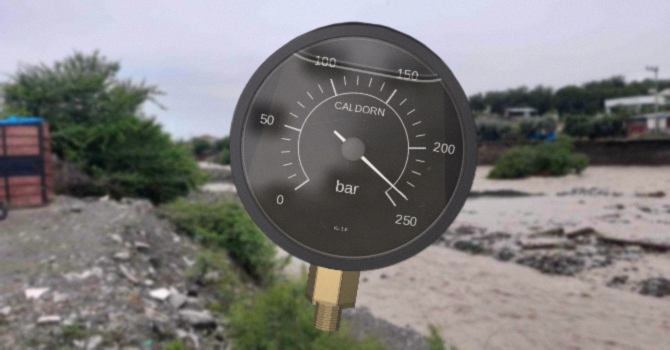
240 bar
